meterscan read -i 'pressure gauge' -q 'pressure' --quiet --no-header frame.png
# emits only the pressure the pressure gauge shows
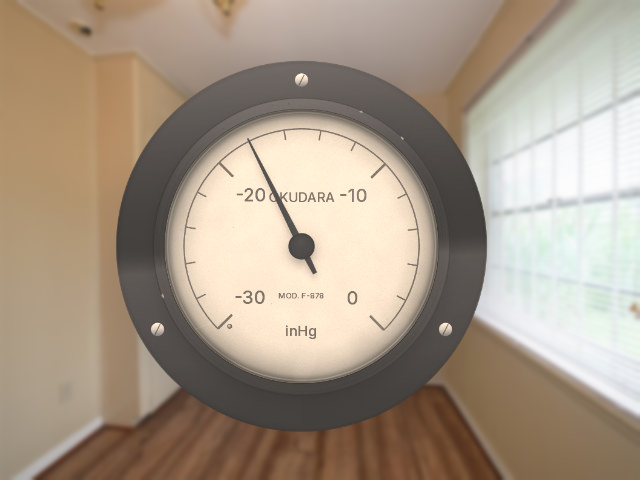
-18 inHg
